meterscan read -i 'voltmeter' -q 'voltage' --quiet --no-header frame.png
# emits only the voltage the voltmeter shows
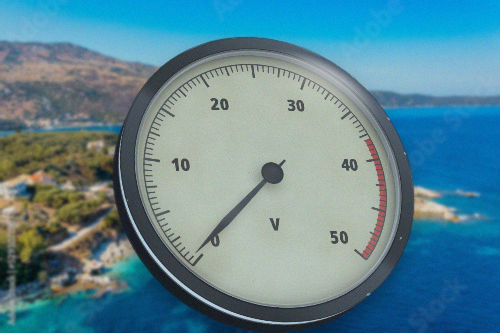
0.5 V
